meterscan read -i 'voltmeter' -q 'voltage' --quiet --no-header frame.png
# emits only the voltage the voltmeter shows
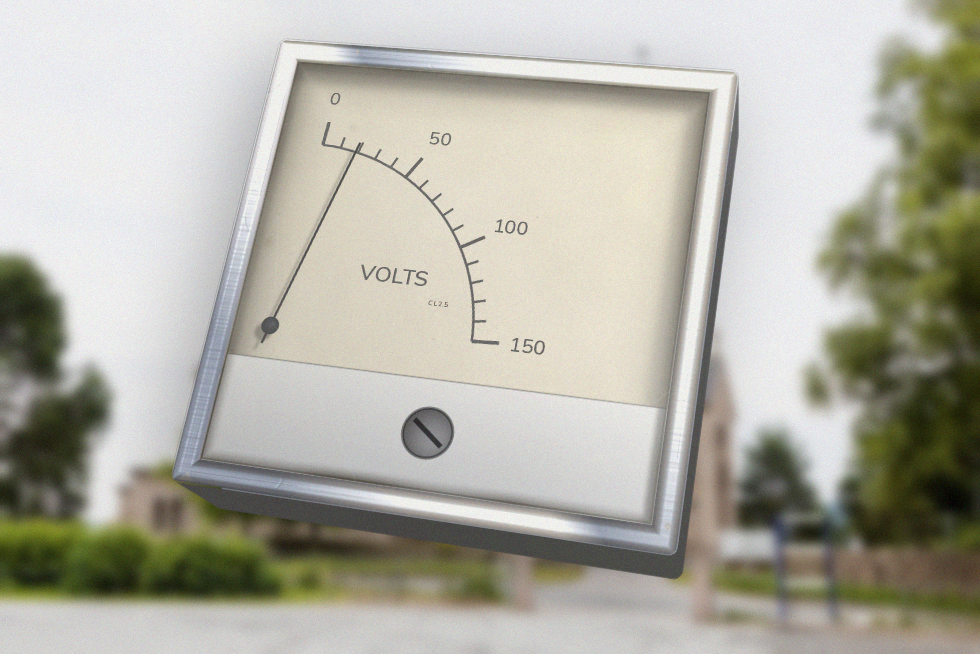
20 V
